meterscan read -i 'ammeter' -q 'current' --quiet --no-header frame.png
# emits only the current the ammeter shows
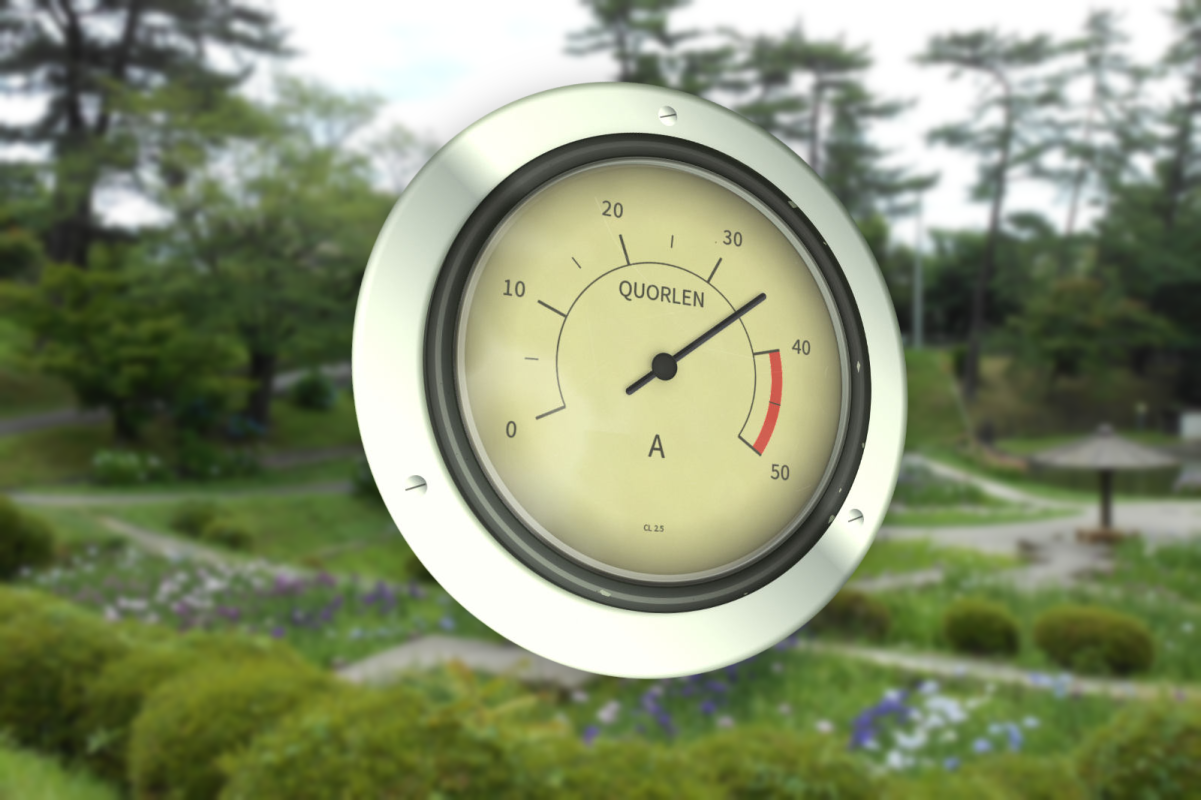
35 A
